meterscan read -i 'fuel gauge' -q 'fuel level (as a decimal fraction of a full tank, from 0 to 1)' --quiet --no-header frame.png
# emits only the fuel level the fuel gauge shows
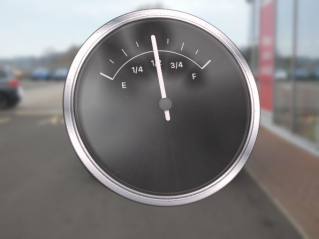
0.5
